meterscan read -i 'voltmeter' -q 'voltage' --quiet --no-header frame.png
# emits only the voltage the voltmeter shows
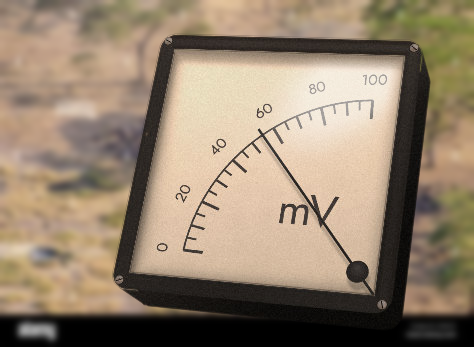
55 mV
